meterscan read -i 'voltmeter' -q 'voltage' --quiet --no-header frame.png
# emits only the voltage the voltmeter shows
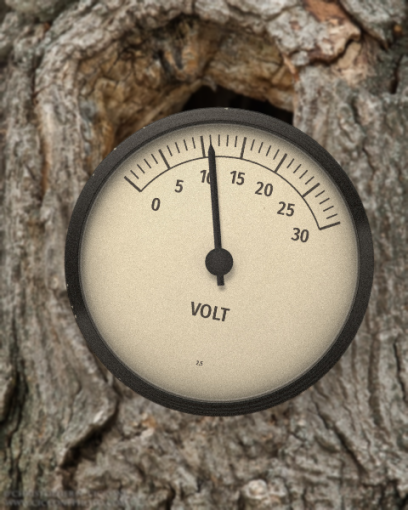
11 V
